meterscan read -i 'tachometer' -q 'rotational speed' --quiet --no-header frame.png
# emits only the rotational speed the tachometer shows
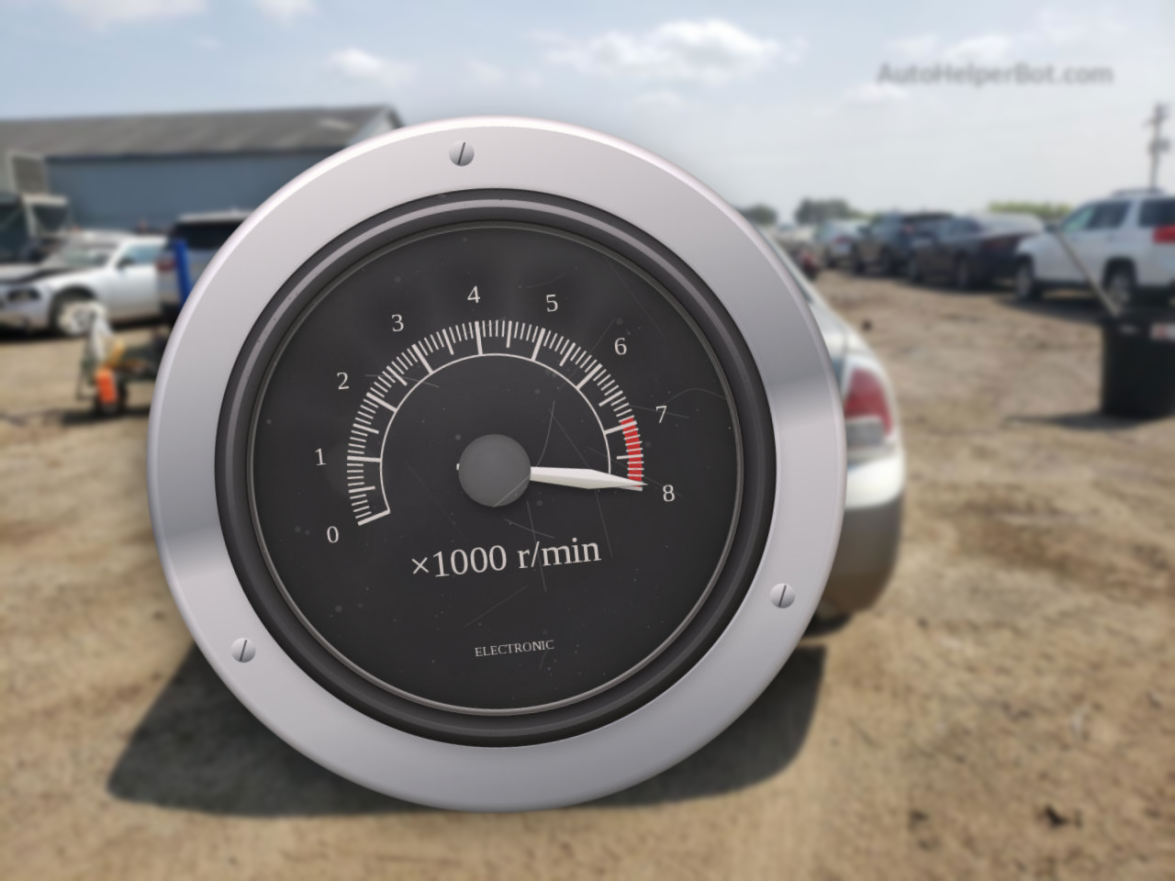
7900 rpm
